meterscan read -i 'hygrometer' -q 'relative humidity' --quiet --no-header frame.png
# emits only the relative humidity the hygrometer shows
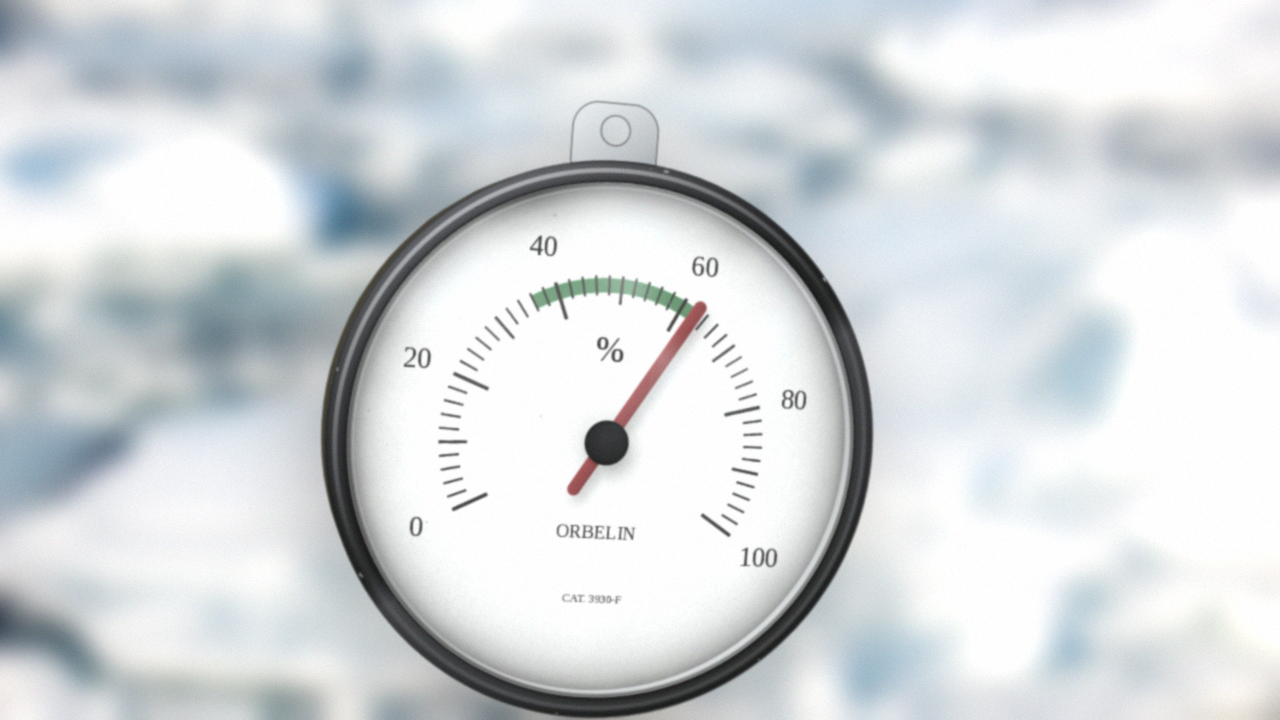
62 %
